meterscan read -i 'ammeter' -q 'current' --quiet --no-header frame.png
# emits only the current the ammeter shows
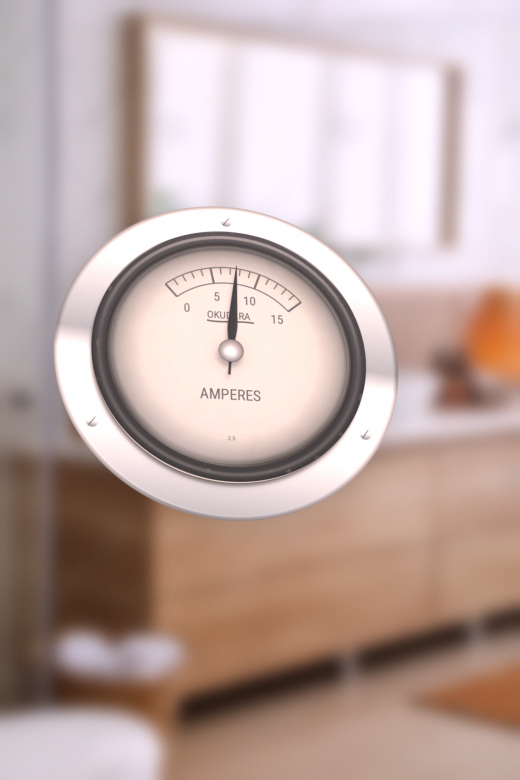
7.5 A
